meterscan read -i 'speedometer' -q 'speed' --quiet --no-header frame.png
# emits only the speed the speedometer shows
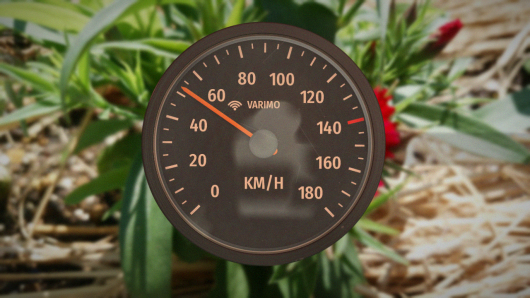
52.5 km/h
